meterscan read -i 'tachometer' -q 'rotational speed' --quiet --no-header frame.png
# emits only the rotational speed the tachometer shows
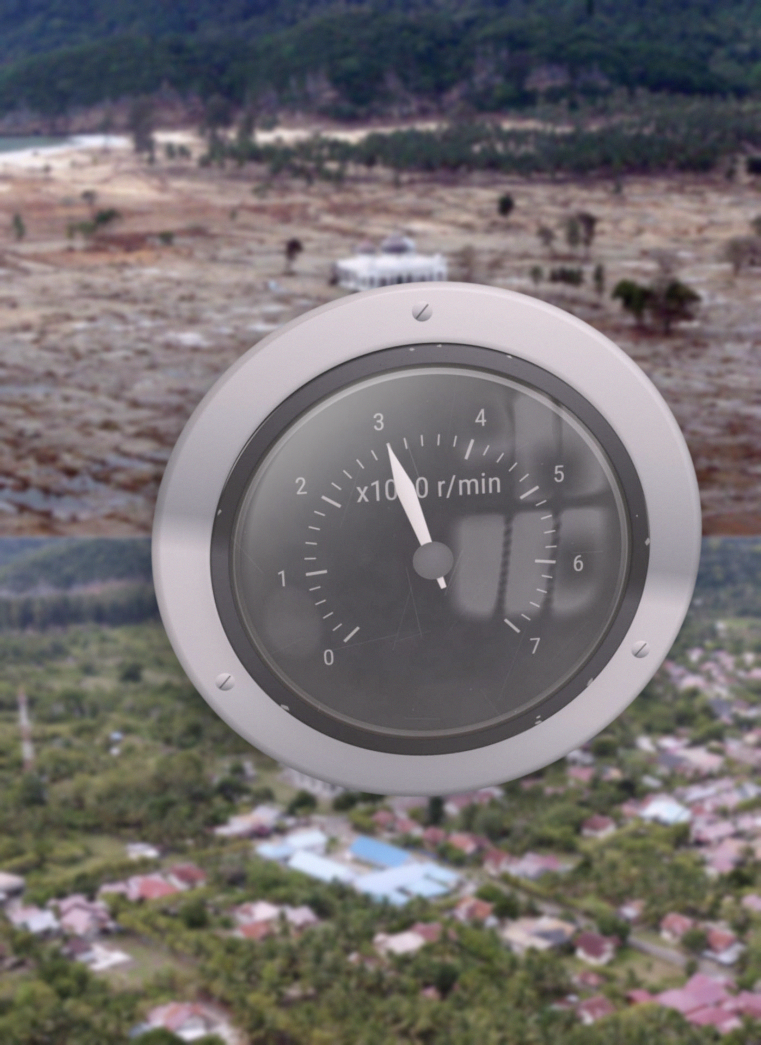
3000 rpm
